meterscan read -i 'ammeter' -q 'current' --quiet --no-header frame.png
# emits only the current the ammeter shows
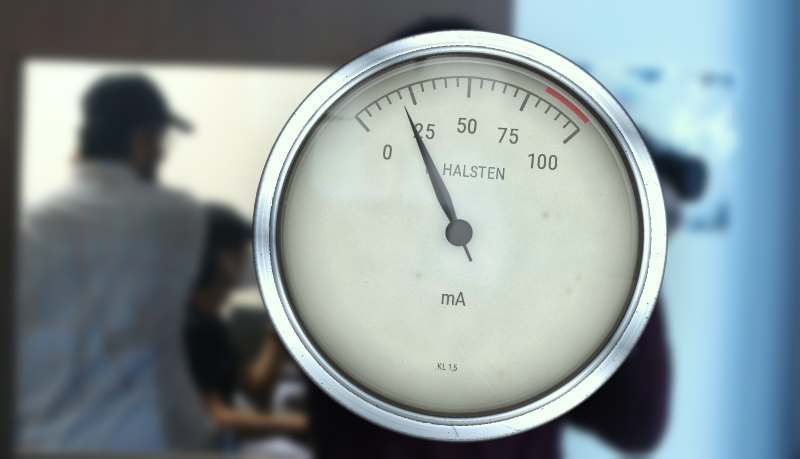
20 mA
